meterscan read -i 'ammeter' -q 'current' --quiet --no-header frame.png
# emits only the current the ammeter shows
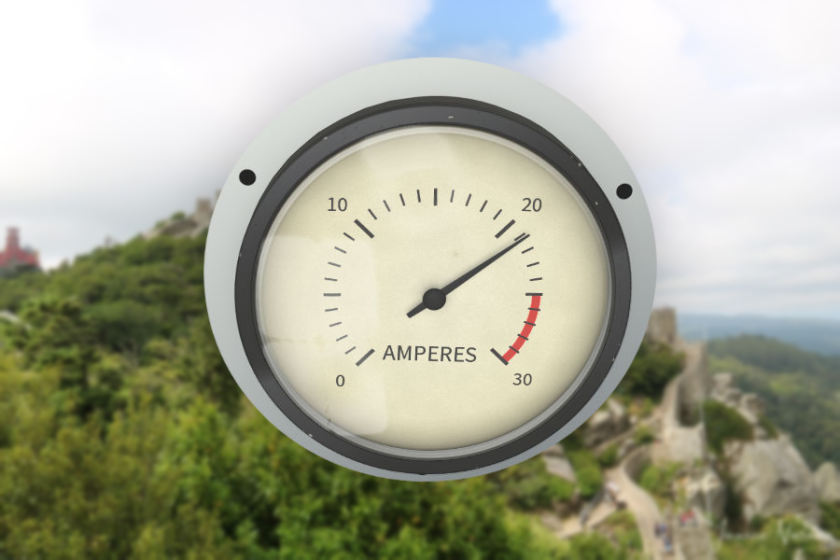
21 A
